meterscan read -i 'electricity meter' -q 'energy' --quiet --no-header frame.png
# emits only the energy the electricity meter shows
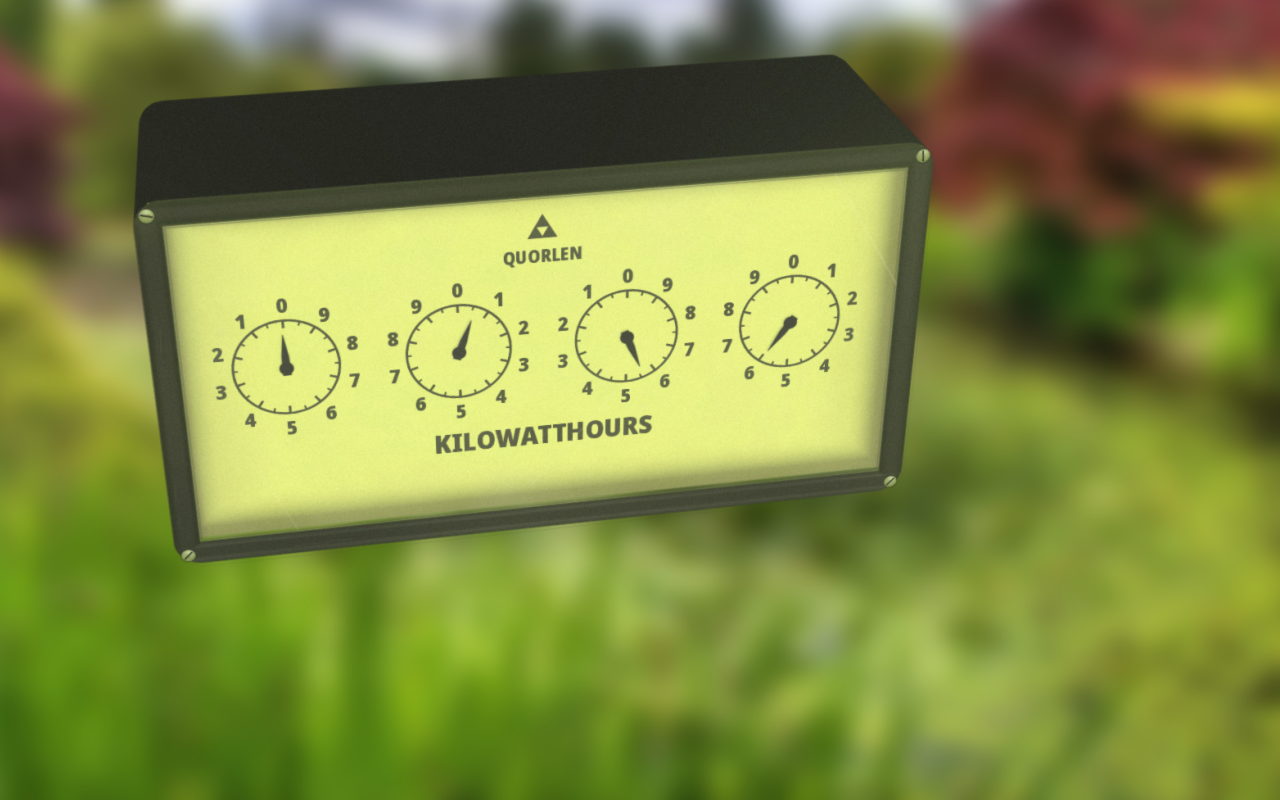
56 kWh
